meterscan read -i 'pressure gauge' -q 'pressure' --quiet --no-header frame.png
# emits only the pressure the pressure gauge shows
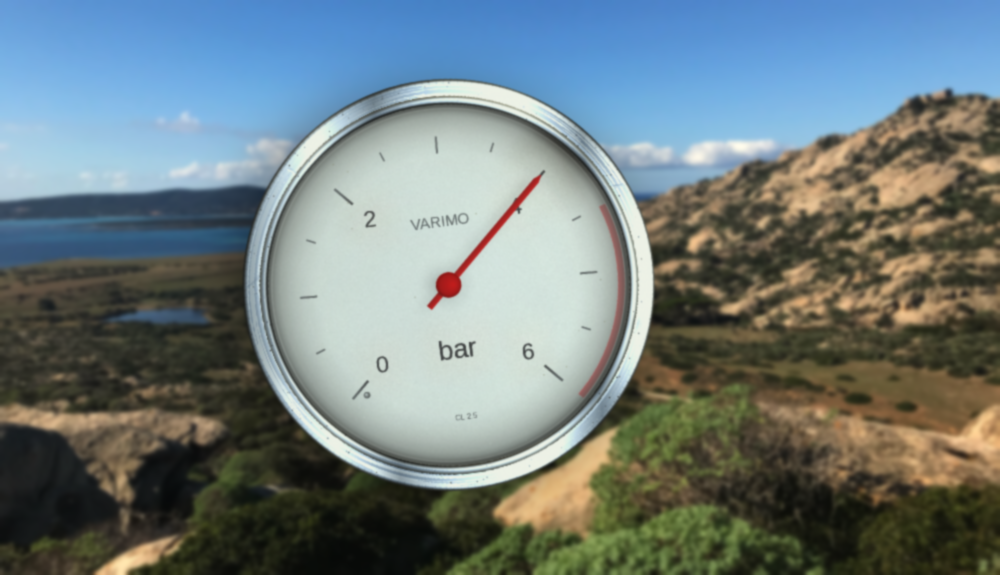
4 bar
